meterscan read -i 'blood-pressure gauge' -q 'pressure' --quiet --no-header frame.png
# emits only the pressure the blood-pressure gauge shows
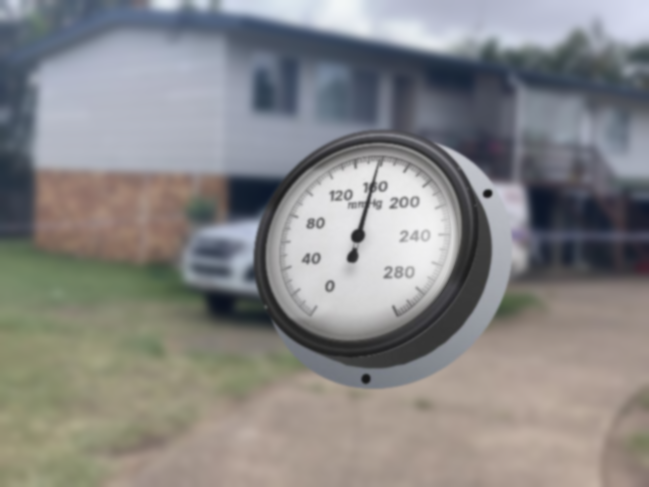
160 mmHg
